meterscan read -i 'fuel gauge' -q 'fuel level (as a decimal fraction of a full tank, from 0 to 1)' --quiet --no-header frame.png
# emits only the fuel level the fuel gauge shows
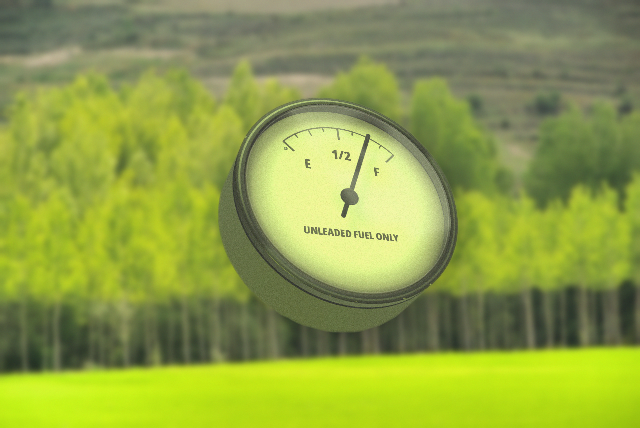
0.75
